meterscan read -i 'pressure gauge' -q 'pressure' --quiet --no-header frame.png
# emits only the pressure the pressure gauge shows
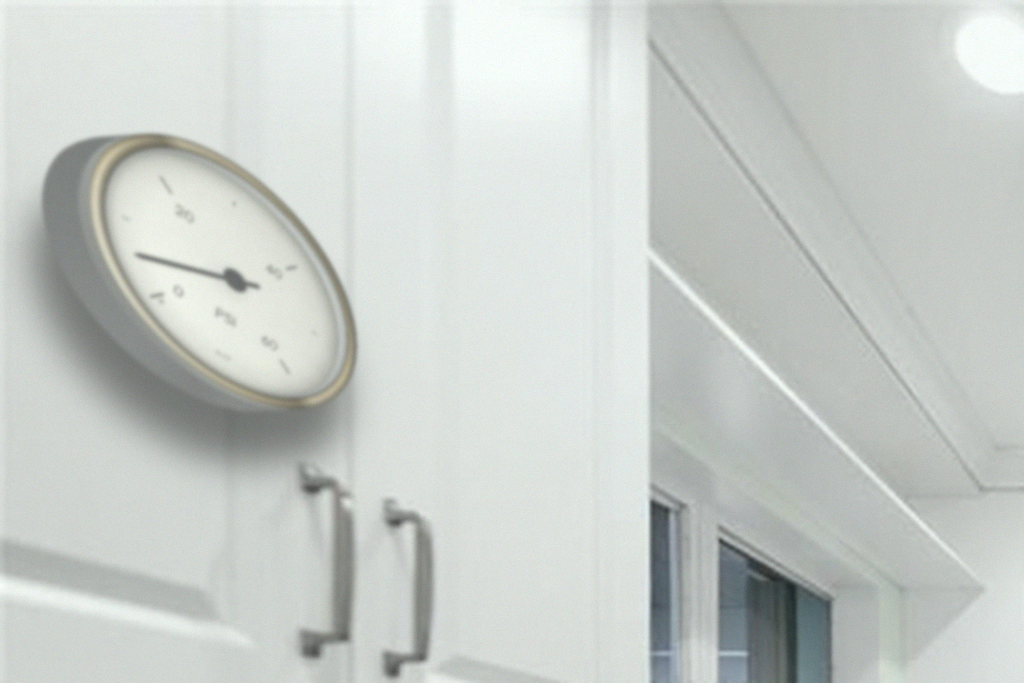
5 psi
